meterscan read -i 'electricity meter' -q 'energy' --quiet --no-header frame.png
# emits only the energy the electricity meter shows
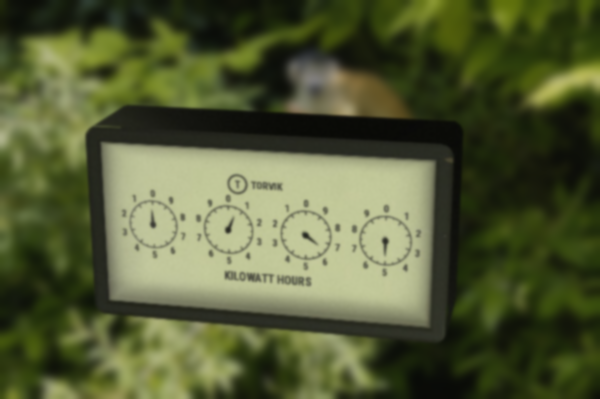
65 kWh
